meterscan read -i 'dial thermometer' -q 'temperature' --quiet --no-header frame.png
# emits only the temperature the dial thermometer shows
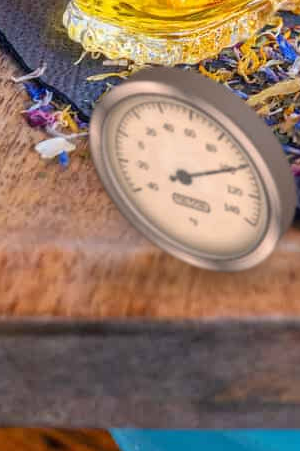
100 °F
